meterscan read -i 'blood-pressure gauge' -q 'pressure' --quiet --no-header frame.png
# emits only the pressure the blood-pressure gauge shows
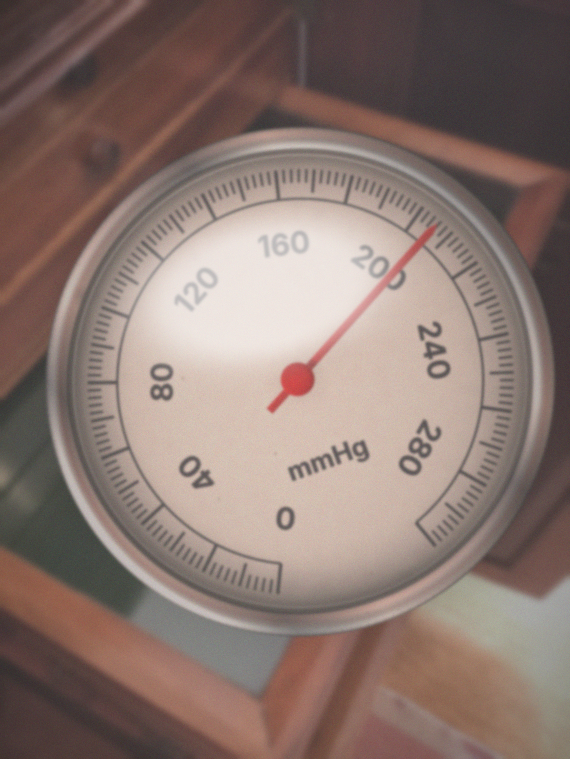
206 mmHg
